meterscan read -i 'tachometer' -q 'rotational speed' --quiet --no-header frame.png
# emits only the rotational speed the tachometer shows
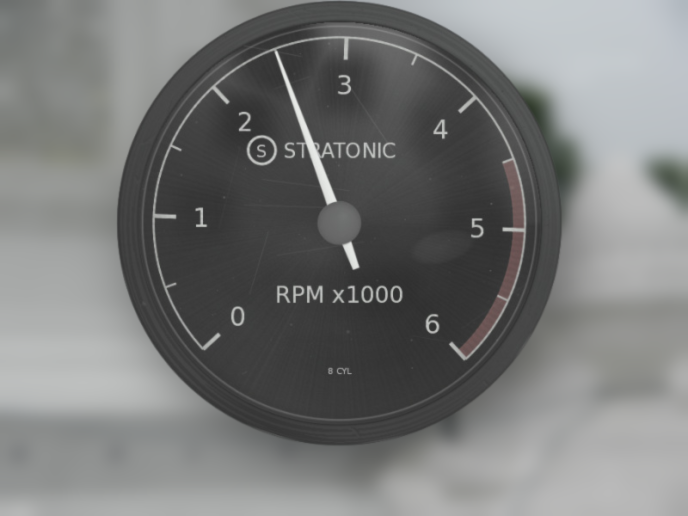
2500 rpm
